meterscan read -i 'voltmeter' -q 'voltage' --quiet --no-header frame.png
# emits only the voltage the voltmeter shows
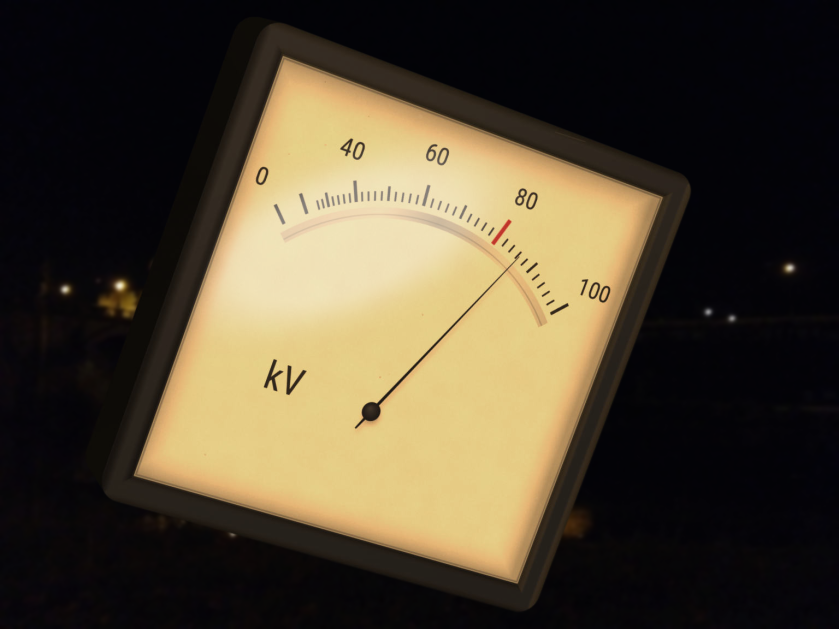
86 kV
